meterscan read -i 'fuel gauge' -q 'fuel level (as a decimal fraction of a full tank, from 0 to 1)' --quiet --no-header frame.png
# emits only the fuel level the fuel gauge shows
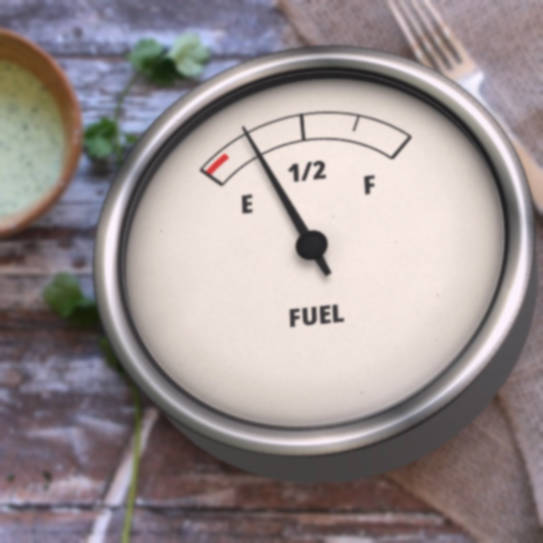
0.25
